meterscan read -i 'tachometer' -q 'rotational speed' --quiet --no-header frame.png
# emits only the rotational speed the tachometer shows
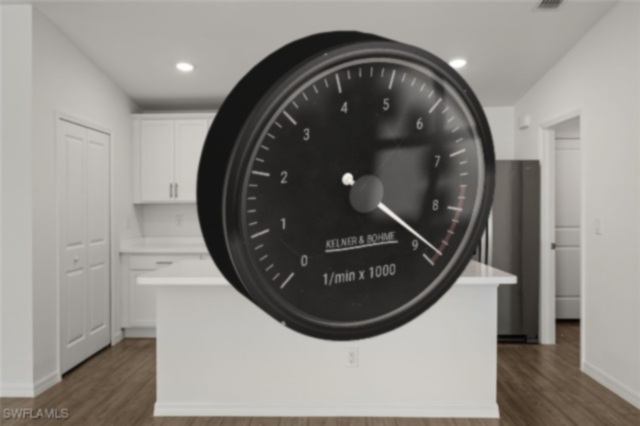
8800 rpm
